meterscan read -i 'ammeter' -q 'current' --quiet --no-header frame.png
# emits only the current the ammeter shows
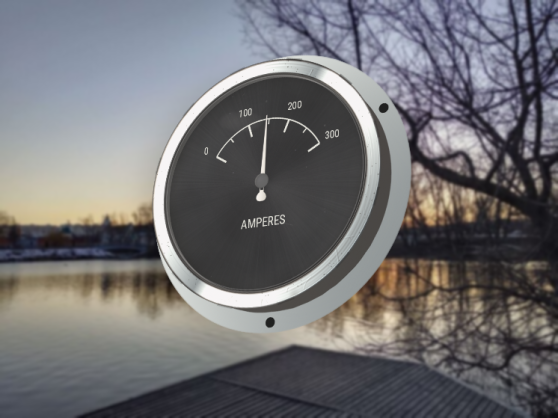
150 A
